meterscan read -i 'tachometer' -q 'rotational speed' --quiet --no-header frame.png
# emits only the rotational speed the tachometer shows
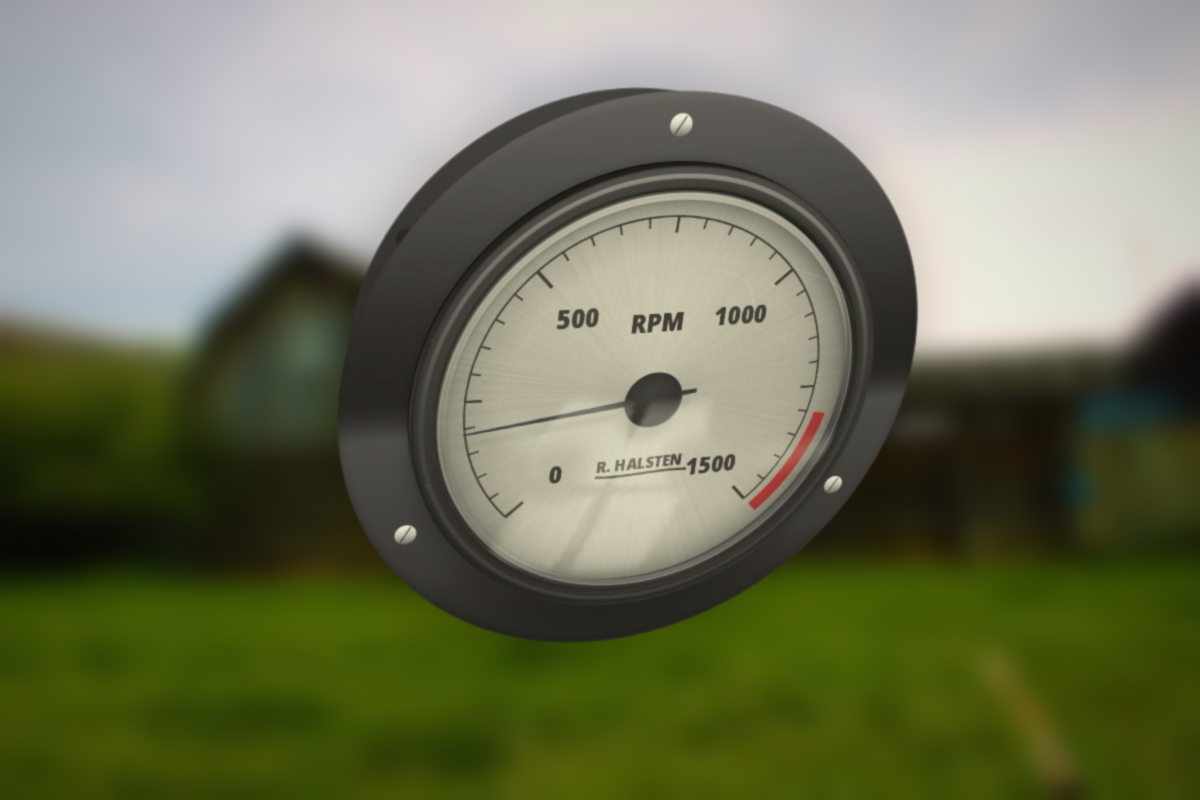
200 rpm
